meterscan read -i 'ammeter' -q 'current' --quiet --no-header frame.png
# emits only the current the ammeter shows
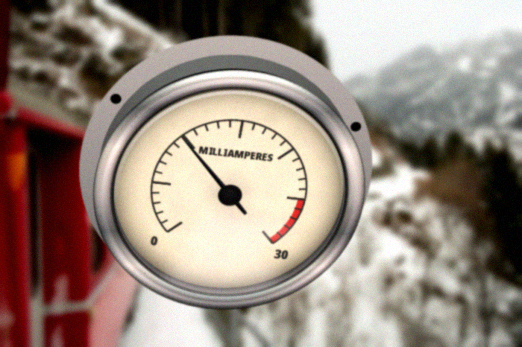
10 mA
